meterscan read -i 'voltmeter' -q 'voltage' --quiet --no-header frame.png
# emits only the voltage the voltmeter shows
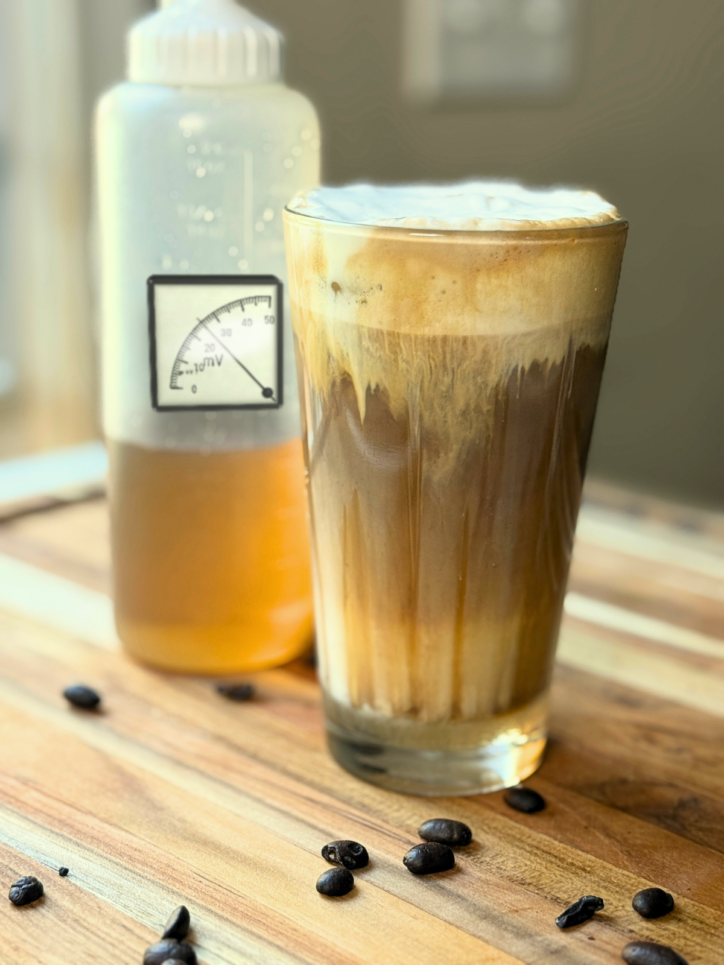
25 mV
